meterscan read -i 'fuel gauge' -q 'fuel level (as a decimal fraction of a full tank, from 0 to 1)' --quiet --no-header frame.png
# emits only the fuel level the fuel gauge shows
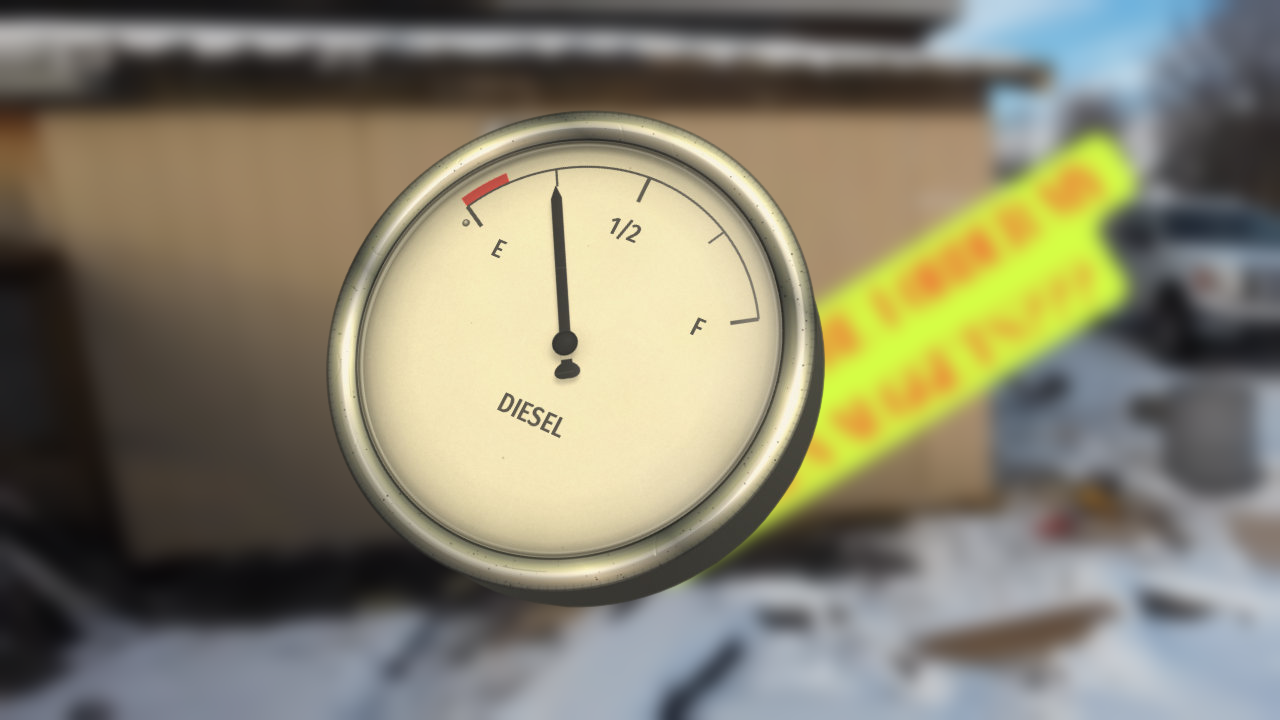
0.25
